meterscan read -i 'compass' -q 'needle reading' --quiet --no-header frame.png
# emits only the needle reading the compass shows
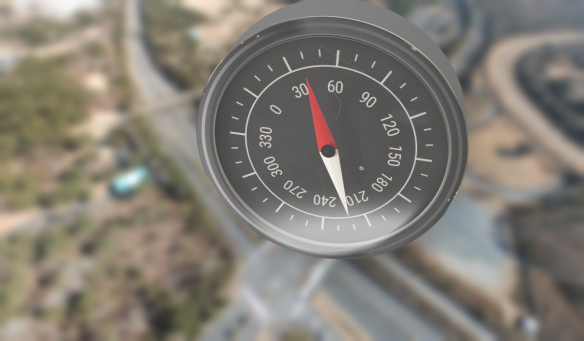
40 °
